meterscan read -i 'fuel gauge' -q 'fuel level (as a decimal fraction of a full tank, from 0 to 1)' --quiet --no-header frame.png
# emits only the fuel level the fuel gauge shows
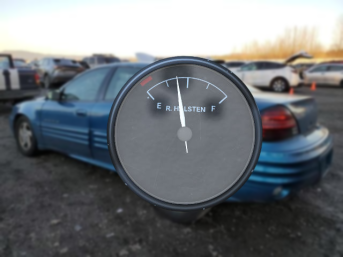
0.375
